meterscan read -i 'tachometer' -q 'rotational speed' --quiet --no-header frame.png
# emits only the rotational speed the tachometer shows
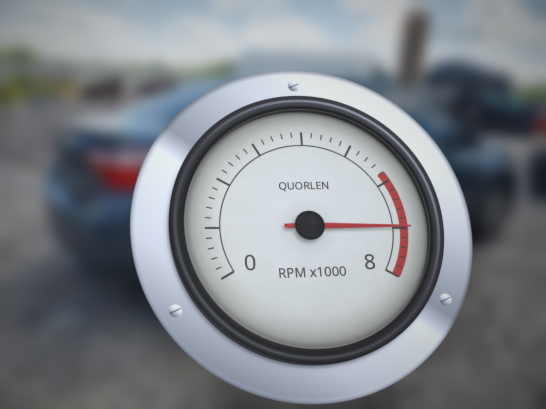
7000 rpm
